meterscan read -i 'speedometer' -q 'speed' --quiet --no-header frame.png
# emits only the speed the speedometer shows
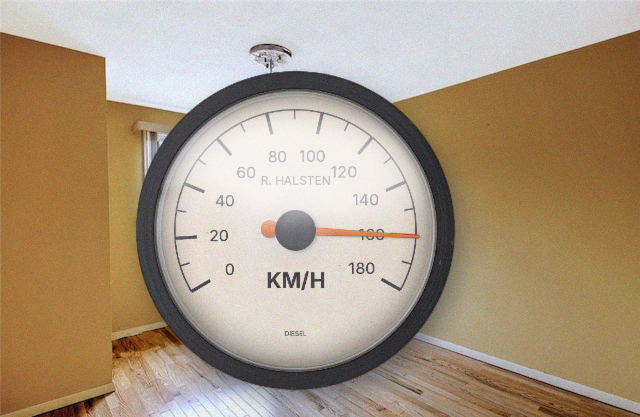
160 km/h
